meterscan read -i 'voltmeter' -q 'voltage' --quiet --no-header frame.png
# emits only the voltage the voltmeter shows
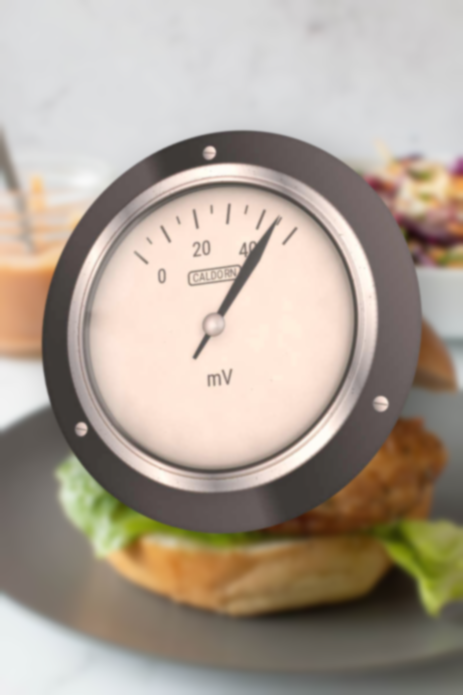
45 mV
